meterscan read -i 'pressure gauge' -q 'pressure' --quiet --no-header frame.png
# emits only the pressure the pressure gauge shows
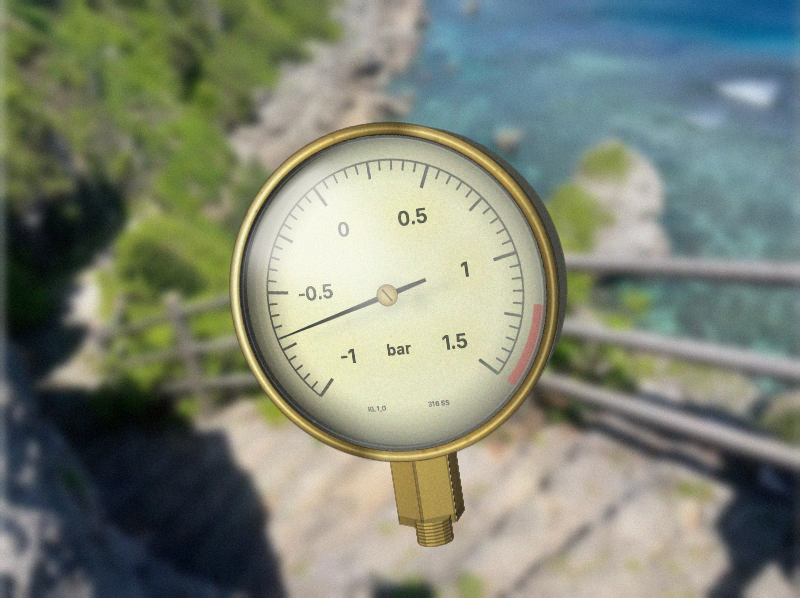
-0.7 bar
